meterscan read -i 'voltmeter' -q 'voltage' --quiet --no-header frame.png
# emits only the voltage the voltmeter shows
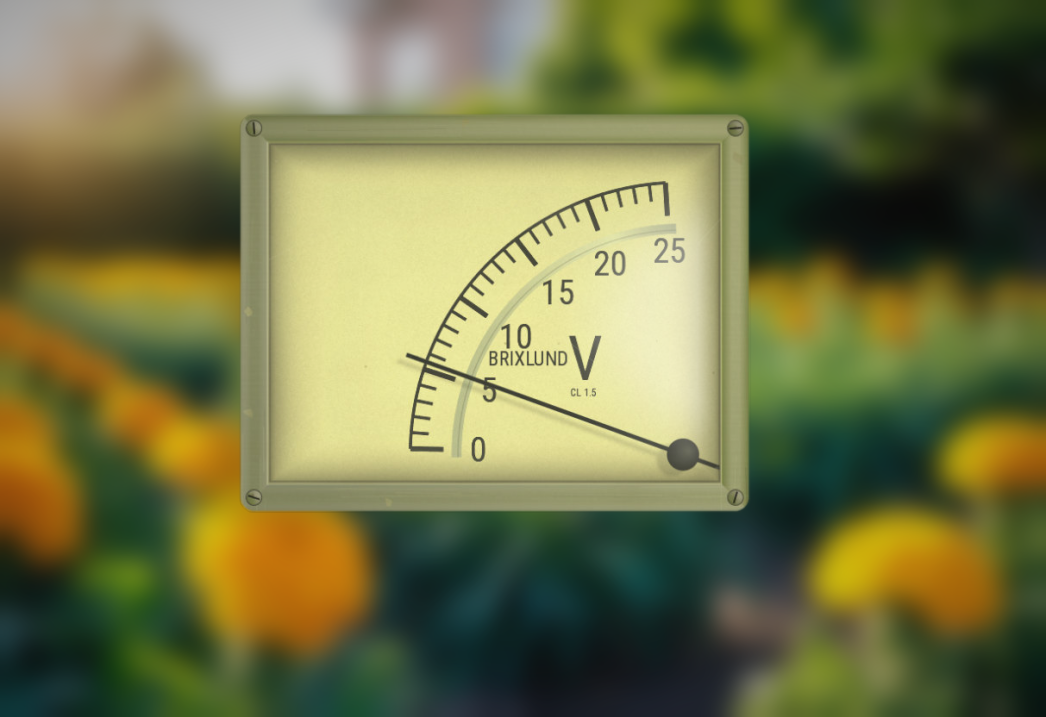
5.5 V
